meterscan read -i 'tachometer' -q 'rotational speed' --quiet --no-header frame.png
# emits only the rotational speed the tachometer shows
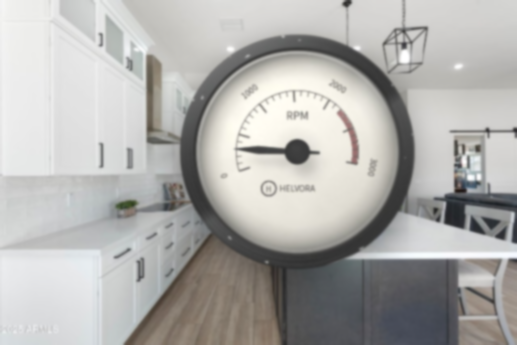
300 rpm
